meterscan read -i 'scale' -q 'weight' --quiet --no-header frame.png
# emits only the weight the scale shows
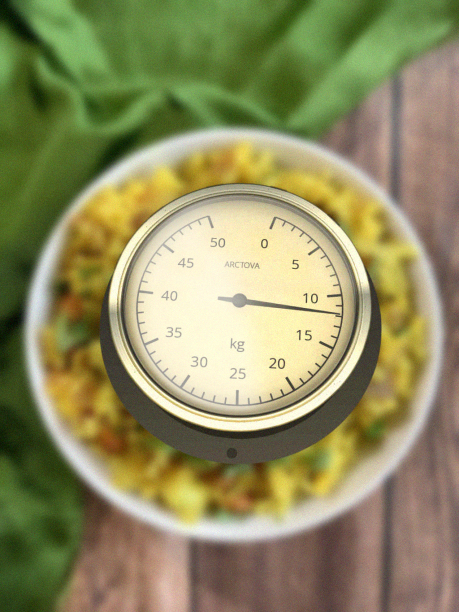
12 kg
